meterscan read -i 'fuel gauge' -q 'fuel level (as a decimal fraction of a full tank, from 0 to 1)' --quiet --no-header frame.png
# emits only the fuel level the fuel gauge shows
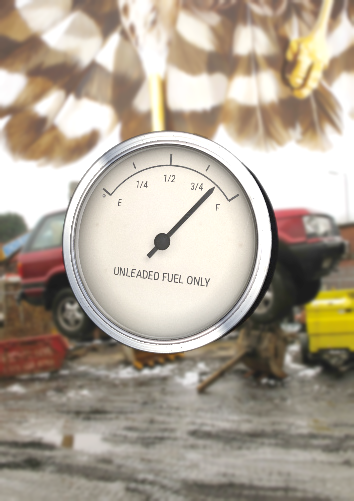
0.875
